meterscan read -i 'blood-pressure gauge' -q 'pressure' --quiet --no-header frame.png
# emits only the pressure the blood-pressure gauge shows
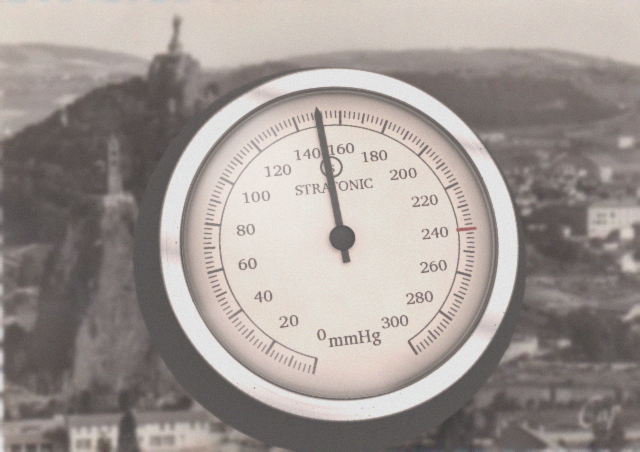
150 mmHg
